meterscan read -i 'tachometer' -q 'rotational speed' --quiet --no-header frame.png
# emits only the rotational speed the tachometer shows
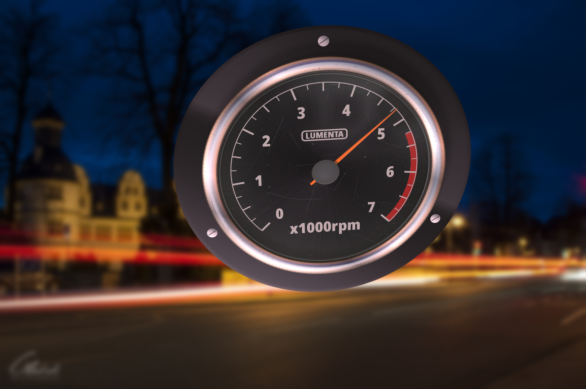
4750 rpm
